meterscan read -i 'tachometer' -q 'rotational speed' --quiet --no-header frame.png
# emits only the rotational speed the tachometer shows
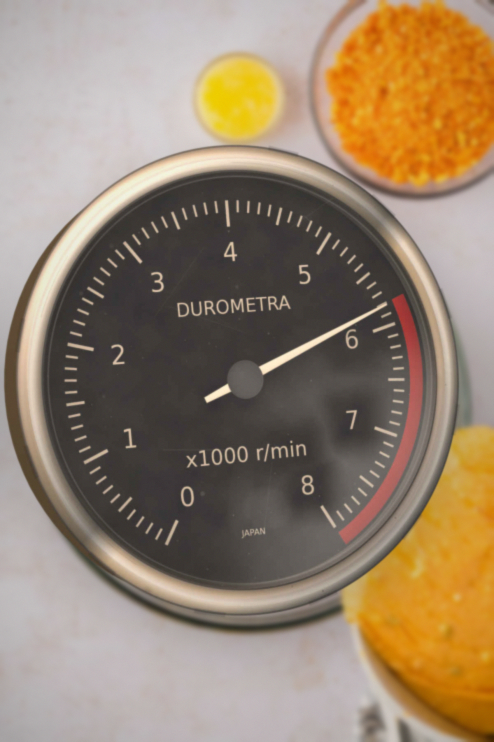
5800 rpm
